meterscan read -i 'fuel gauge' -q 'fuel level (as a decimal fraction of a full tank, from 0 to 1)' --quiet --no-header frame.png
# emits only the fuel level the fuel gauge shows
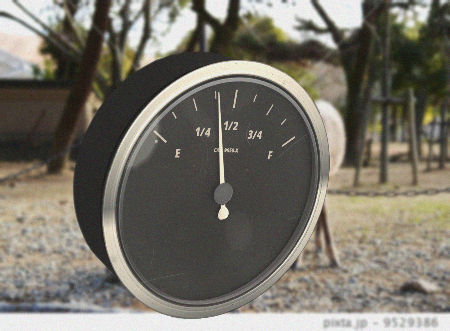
0.375
